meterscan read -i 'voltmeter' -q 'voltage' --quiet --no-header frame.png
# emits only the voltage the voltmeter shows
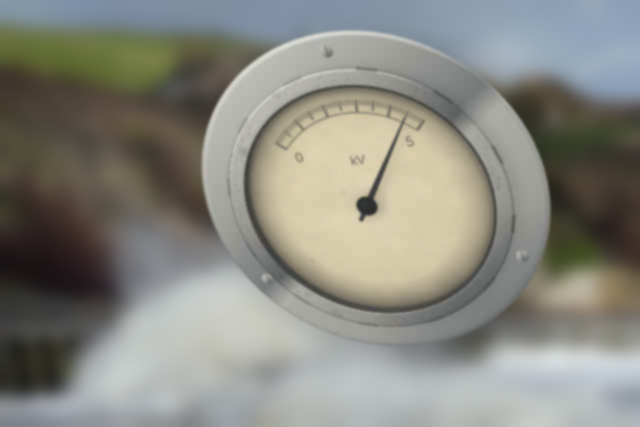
4.5 kV
